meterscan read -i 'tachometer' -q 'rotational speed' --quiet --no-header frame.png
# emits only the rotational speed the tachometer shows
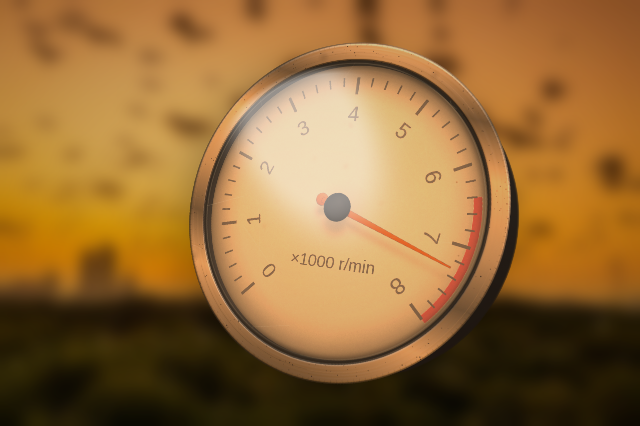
7300 rpm
